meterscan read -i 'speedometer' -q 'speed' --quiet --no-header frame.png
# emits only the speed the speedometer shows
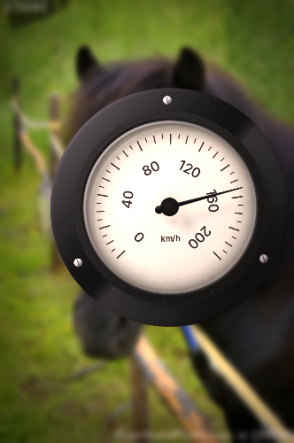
155 km/h
